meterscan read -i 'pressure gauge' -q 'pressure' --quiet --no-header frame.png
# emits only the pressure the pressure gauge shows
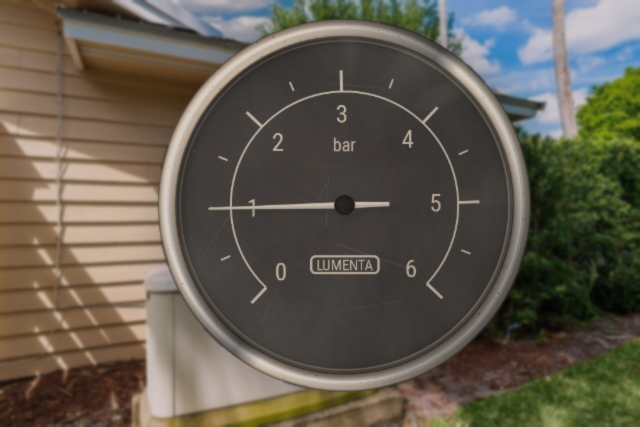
1 bar
